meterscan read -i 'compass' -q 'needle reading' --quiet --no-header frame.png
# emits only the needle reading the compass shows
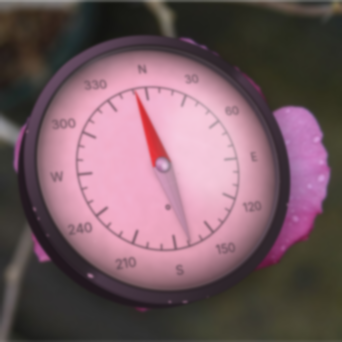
350 °
